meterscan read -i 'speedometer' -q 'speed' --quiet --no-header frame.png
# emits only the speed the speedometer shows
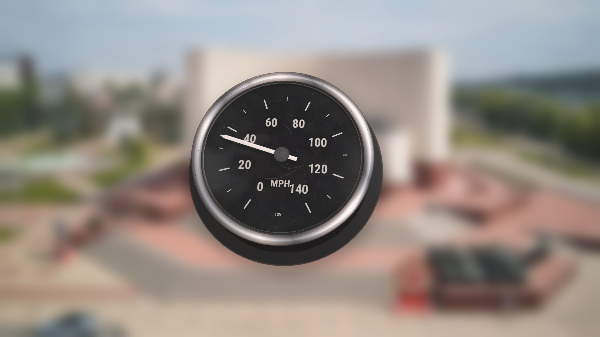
35 mph
